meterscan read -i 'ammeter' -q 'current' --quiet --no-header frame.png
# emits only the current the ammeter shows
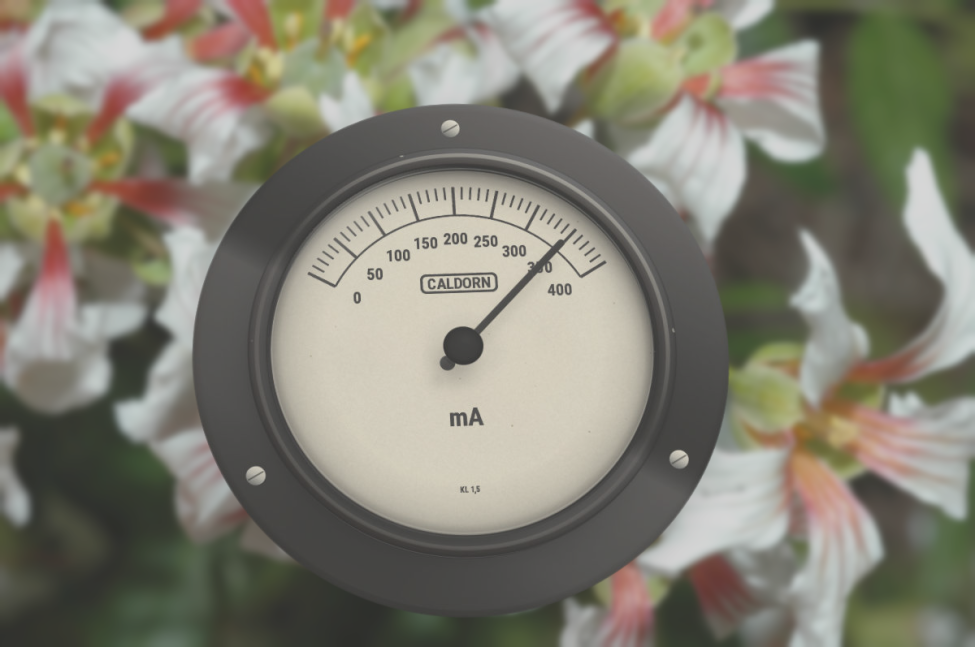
350 mA
